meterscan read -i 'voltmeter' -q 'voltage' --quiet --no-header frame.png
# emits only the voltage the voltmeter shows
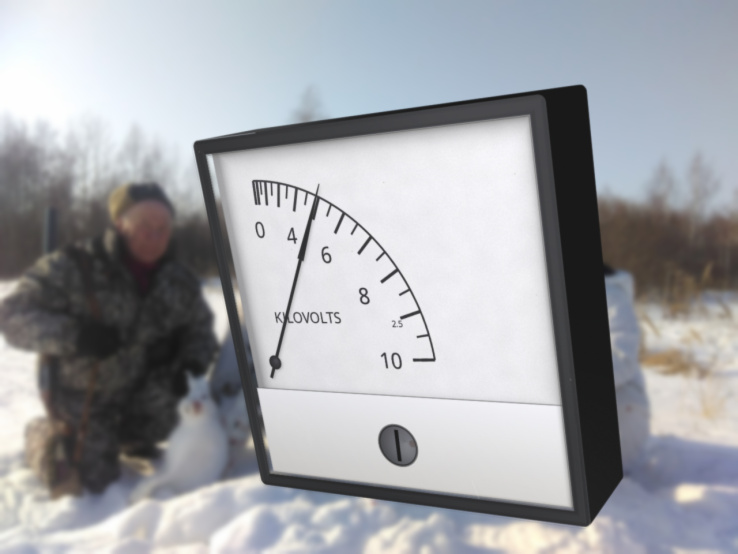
5 kV
